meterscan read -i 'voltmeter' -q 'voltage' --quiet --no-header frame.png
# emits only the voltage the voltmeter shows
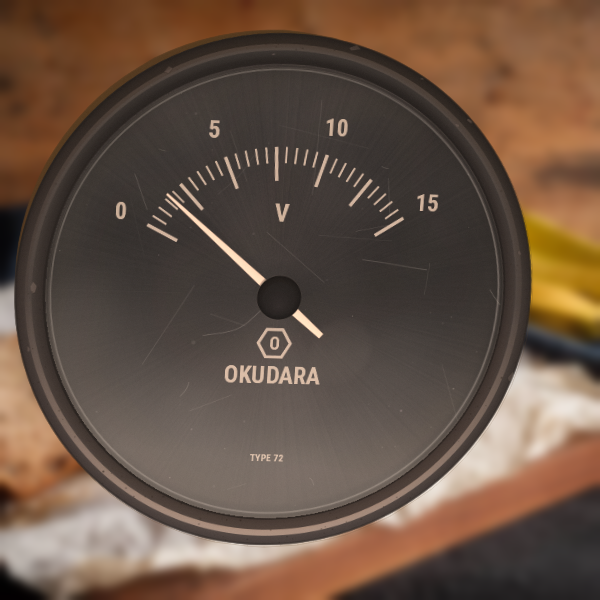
1.75 V
